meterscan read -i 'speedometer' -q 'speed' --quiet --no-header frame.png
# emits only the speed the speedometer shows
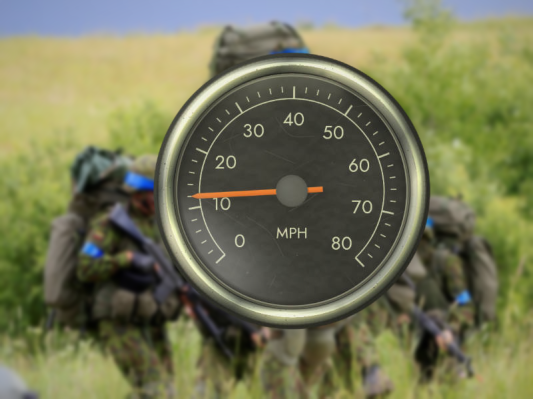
12 mph
